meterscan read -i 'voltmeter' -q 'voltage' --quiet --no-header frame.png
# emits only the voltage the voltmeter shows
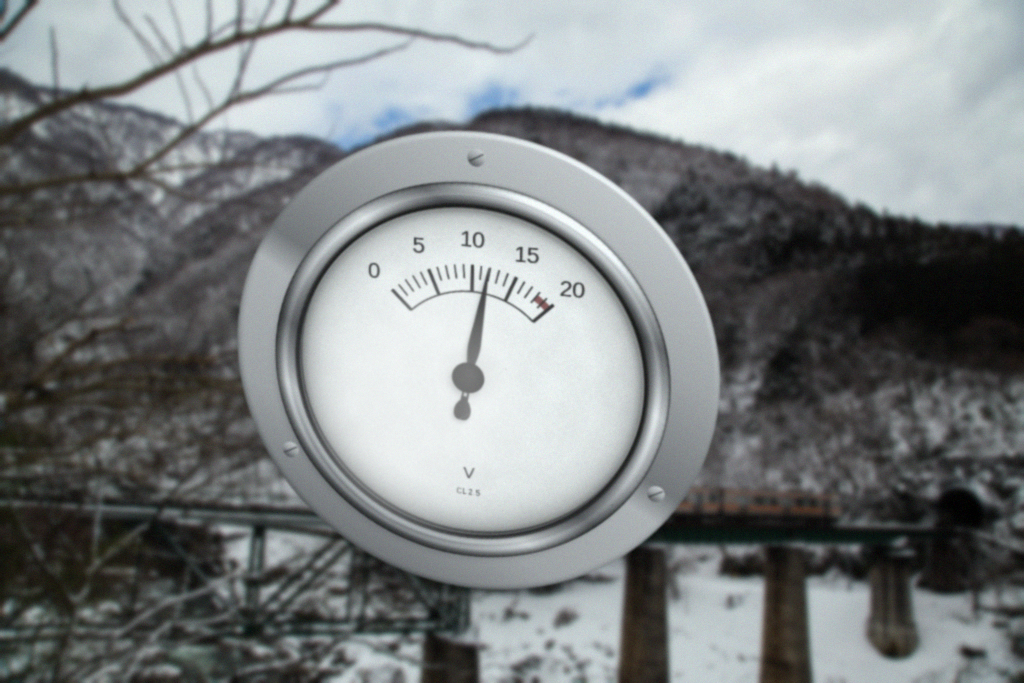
12 V
